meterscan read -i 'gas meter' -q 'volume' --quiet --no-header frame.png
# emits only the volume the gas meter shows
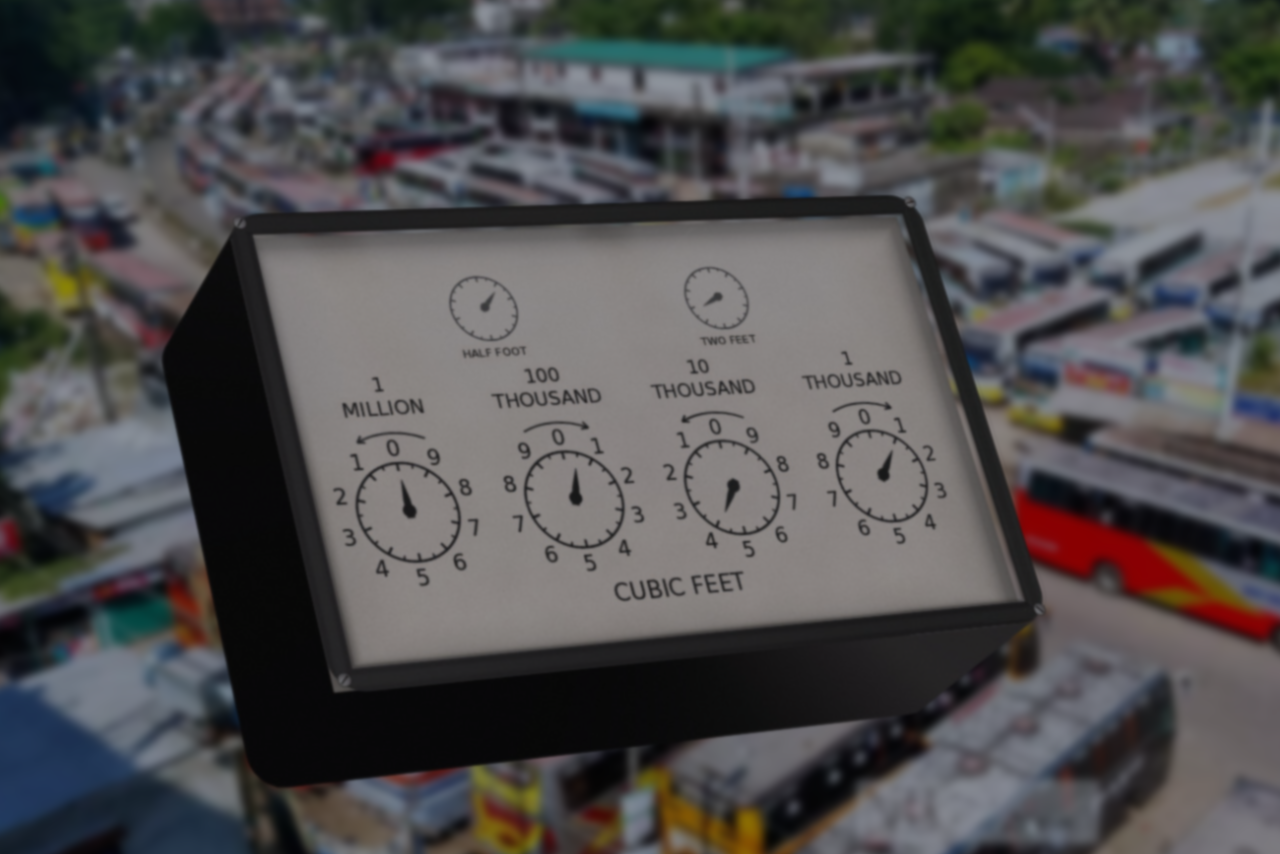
4100 ft³
